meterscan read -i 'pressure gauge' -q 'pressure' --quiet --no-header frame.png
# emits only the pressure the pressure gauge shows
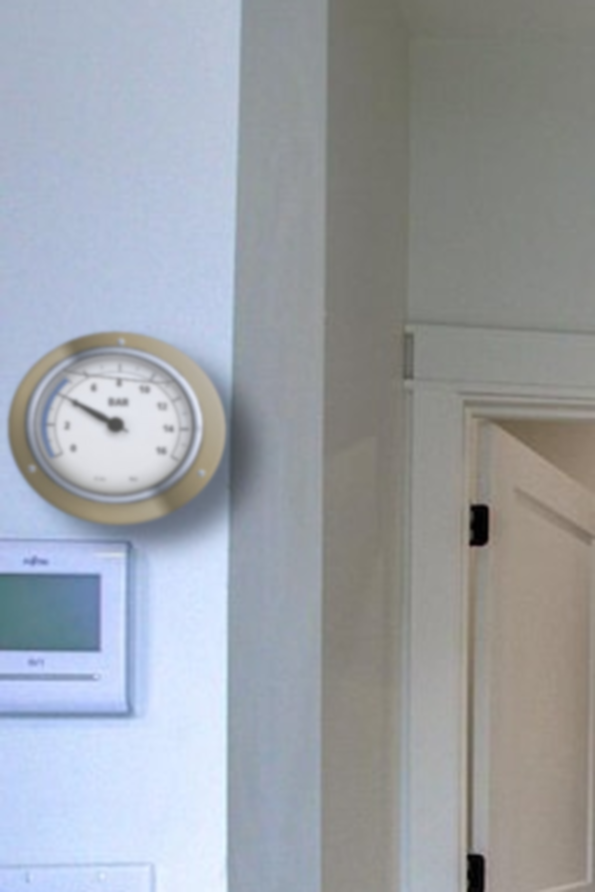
4 bar
